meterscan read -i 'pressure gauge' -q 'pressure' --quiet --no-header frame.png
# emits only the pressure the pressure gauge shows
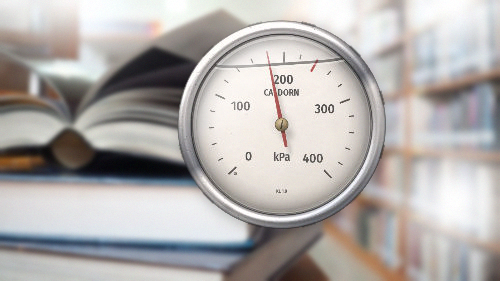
180 kPa
